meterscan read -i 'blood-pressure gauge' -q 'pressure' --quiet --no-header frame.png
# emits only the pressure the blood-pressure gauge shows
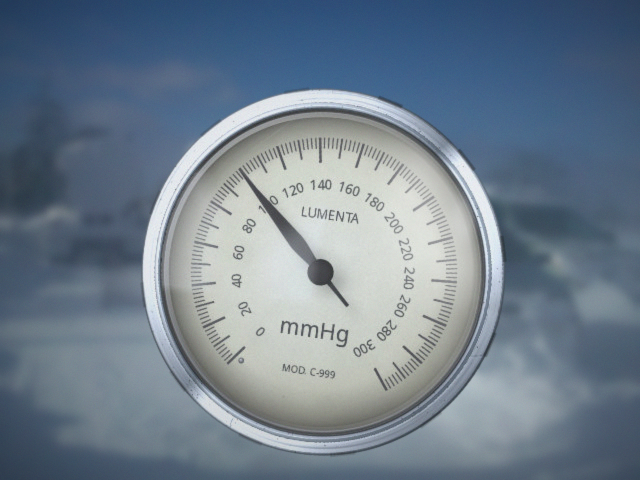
100 mmHg
